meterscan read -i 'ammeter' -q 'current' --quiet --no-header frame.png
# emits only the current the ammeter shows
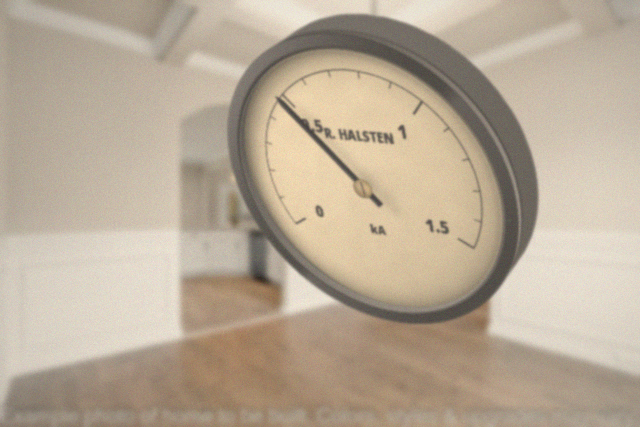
0.5 kA
